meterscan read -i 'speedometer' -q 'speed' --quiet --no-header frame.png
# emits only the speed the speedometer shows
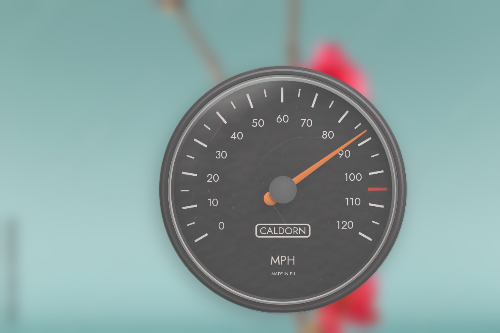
87.5 mph
